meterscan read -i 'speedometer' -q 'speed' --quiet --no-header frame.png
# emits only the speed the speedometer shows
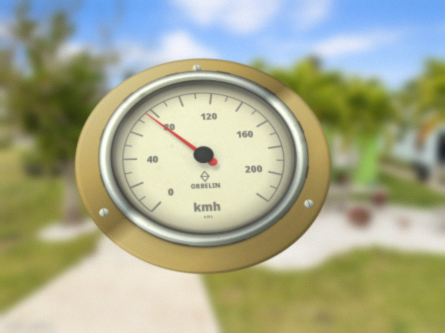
75 km/h
